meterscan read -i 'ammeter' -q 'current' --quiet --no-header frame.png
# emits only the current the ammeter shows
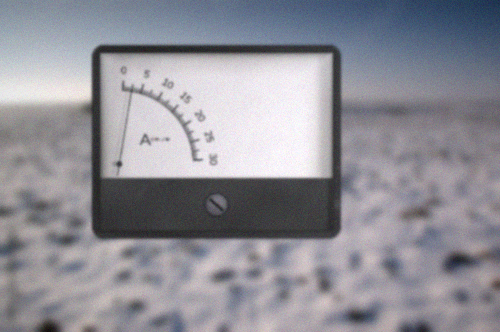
2.5 A
